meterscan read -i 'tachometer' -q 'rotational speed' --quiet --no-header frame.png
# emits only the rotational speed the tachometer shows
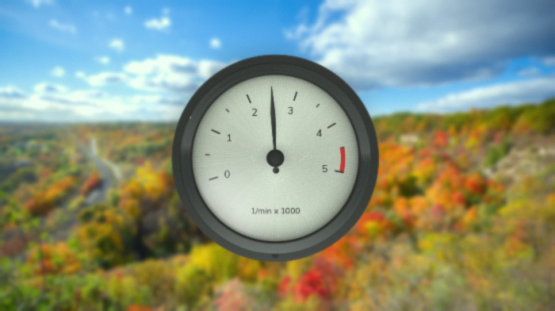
2500 rpm
